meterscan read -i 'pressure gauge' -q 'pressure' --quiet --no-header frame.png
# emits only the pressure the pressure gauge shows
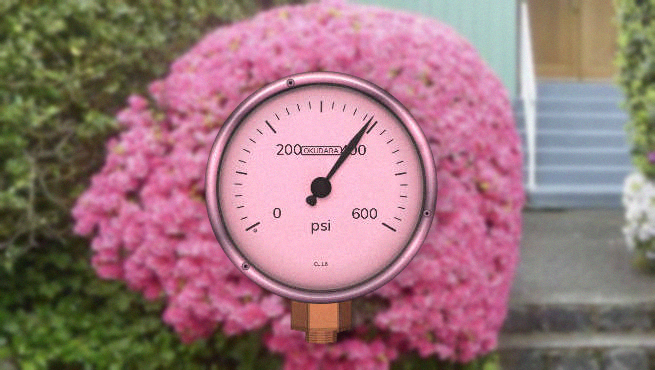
390 psi
